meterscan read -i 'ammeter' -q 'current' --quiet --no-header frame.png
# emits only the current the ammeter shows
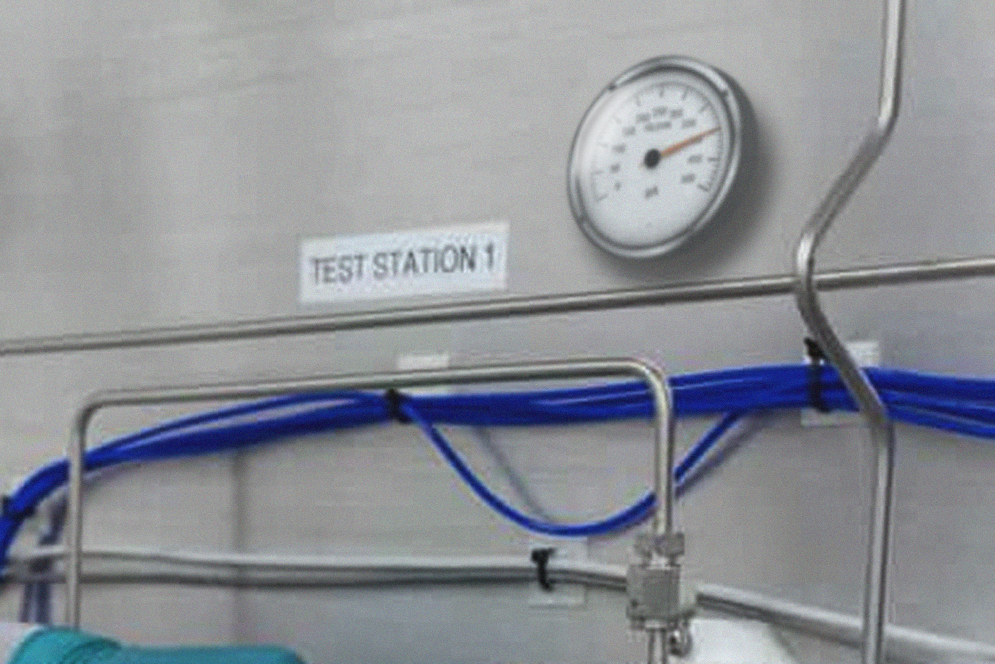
400 µA
